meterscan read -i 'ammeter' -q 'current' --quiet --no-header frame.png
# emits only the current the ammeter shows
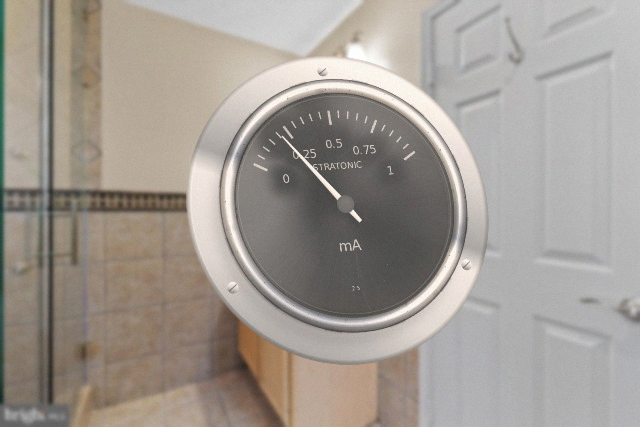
0.2 mA
